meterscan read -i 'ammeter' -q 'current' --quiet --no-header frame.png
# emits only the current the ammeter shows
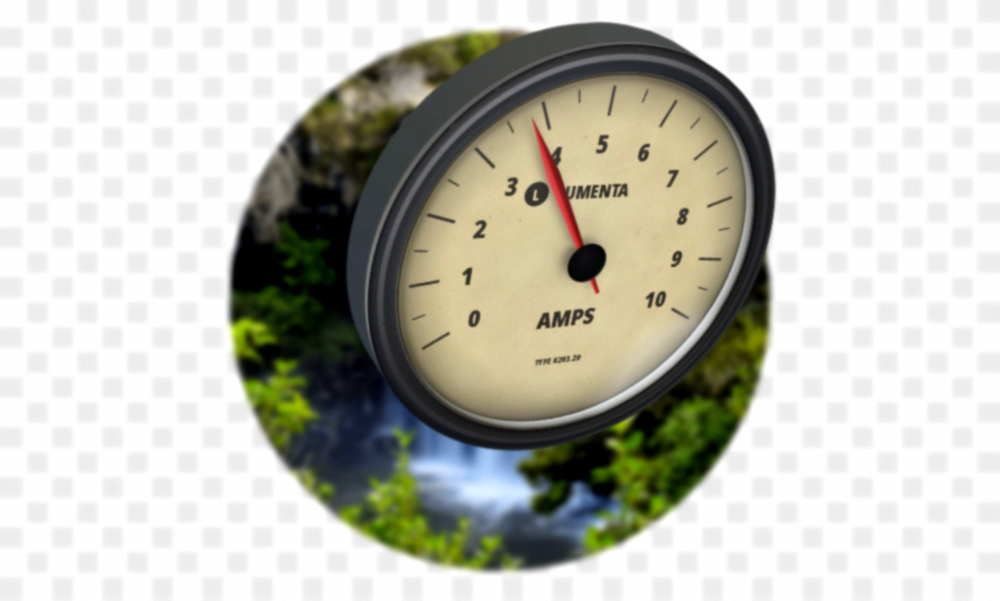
3.75 A
